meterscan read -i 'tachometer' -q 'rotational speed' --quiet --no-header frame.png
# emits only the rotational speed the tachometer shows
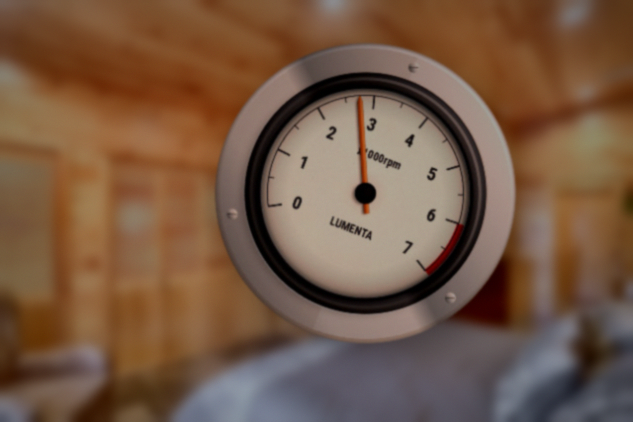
2750 rpm
